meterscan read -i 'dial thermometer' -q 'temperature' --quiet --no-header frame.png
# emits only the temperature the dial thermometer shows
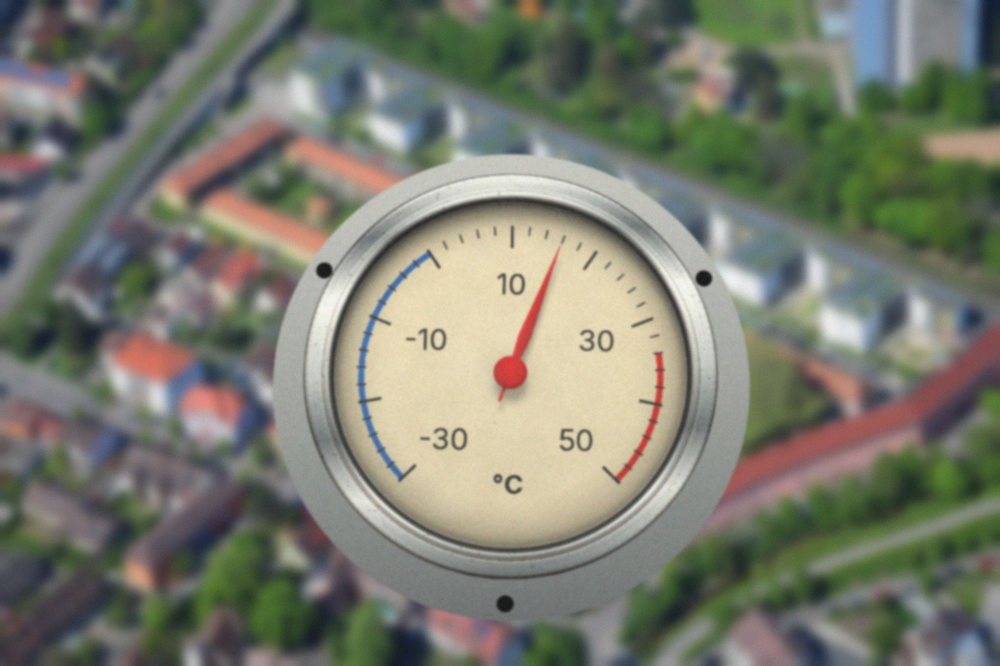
16 °C
